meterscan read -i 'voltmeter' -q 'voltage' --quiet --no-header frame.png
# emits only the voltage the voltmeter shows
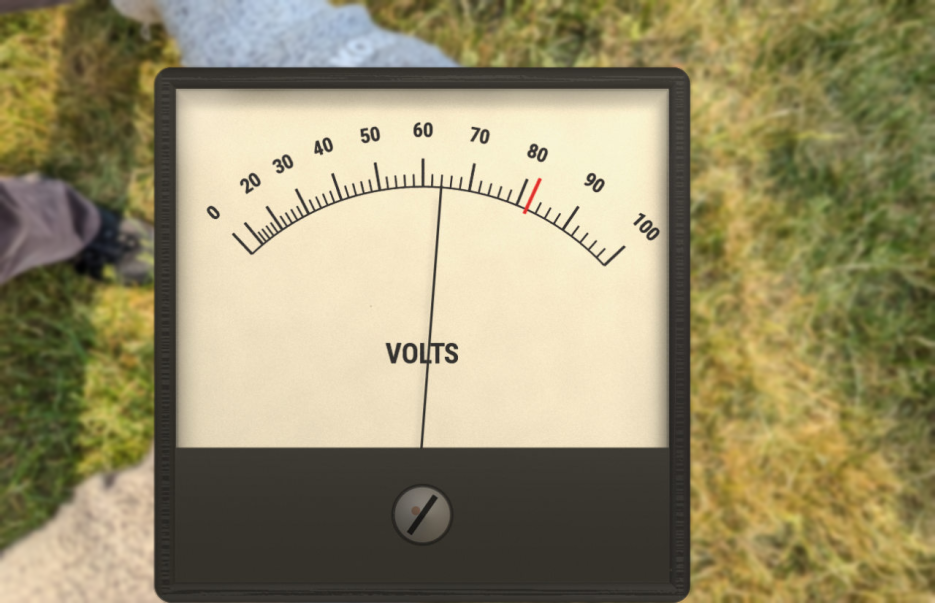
64 V
